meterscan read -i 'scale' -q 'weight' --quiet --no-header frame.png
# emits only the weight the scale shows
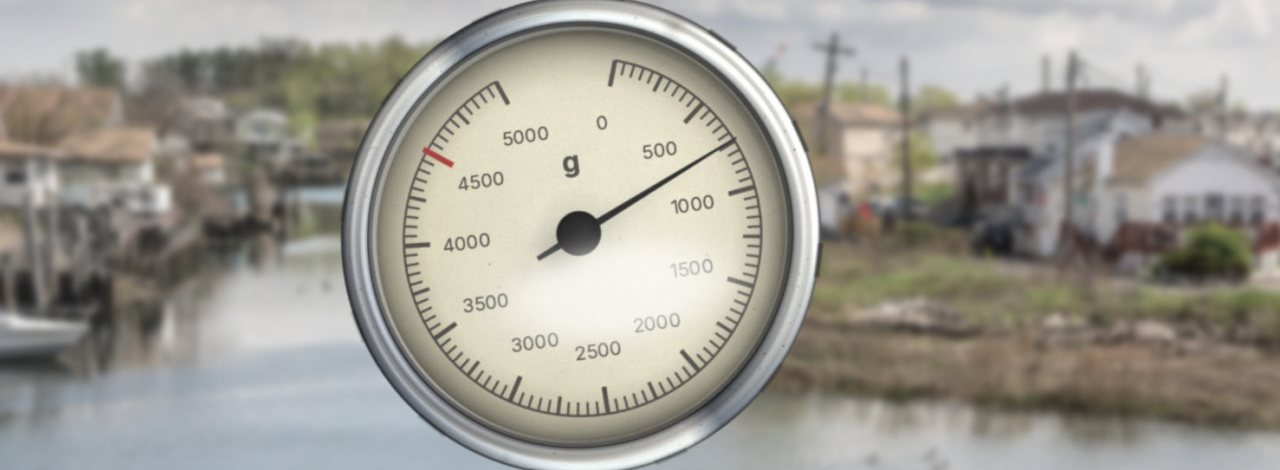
750 g
